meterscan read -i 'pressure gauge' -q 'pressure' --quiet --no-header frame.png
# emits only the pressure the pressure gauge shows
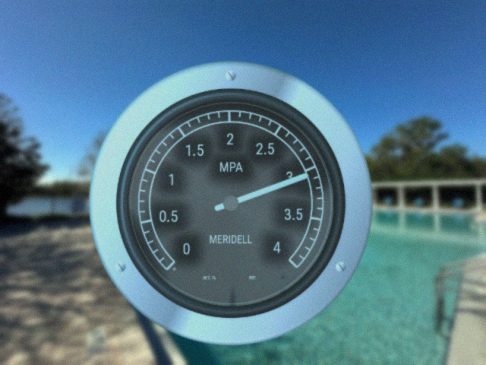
3.05 MPa
